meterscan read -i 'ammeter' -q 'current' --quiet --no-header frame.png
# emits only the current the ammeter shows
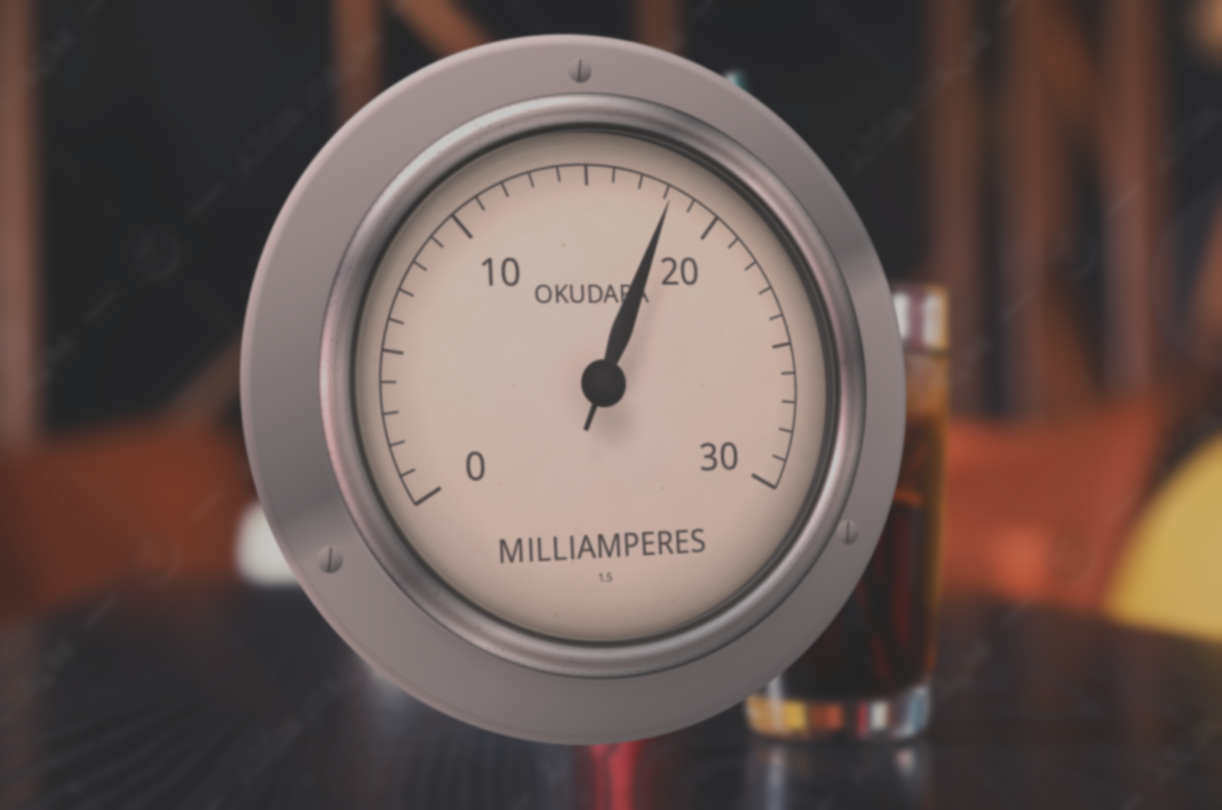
18 mA
